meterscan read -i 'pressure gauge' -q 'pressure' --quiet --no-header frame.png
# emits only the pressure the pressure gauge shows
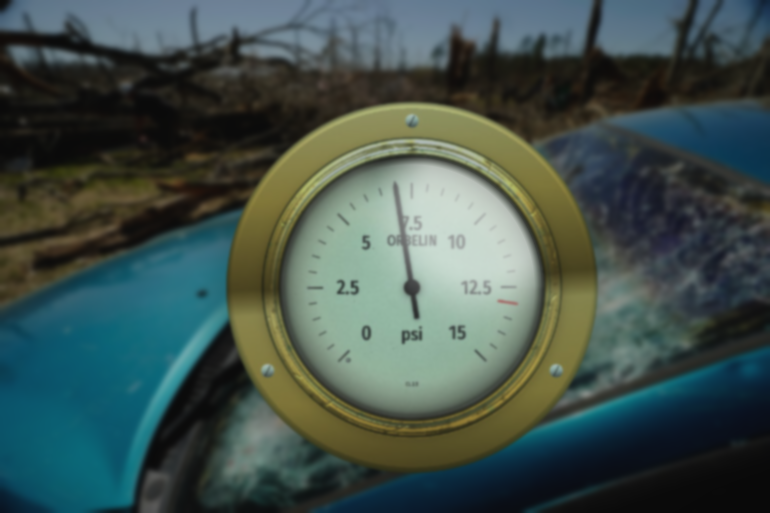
7 psi
